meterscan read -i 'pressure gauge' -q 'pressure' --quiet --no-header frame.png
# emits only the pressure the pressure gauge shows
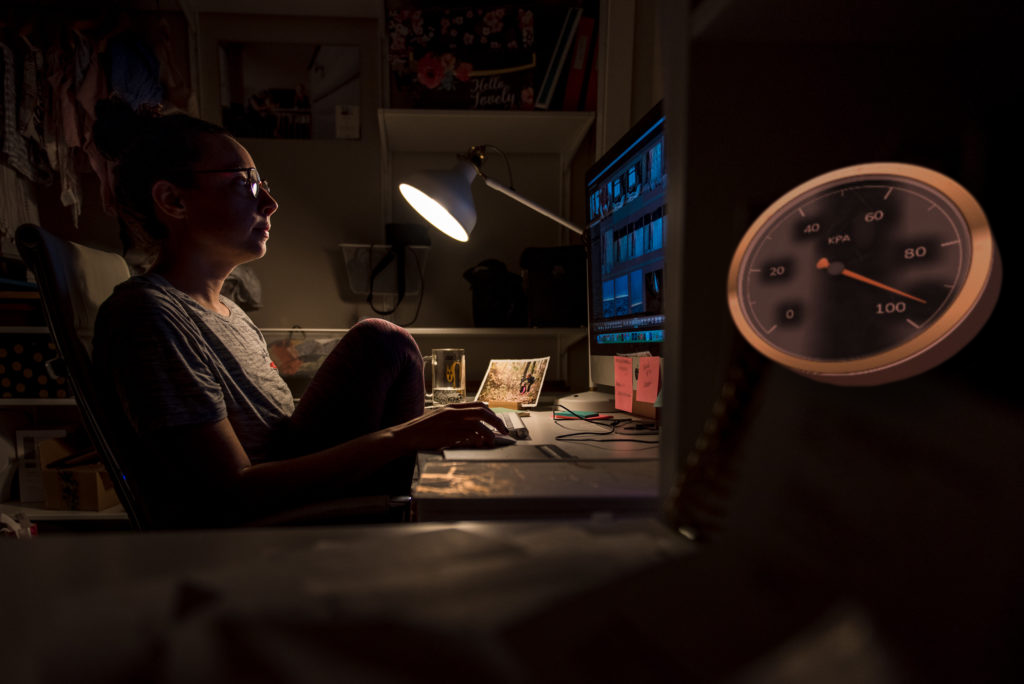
95 kPa
